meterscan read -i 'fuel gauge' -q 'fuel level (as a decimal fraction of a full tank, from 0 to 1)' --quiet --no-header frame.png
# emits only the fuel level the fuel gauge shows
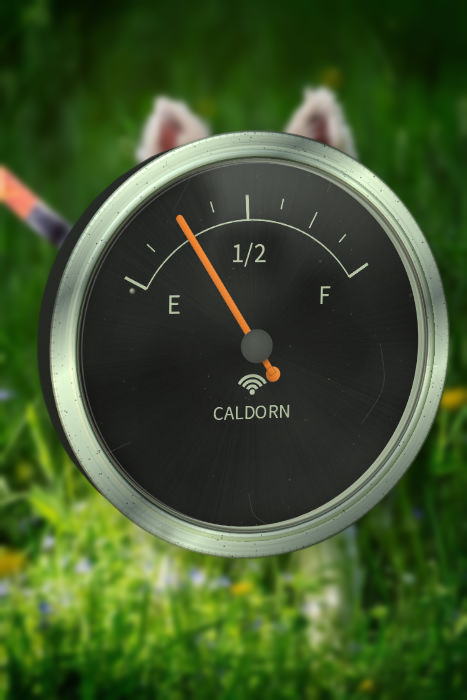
0.25
